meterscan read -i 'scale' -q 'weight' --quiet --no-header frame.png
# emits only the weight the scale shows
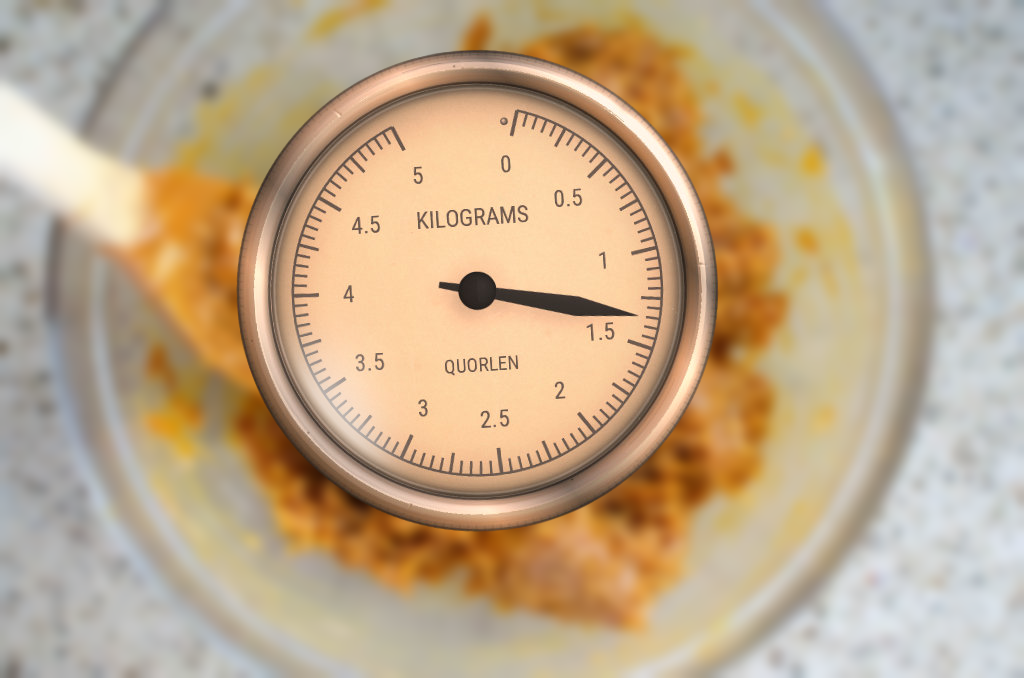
1.35 kg
